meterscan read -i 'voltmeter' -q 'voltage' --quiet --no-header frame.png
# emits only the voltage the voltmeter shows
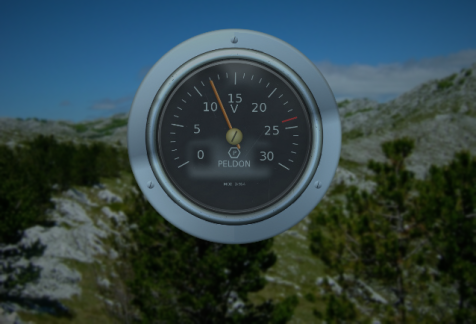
12 V
